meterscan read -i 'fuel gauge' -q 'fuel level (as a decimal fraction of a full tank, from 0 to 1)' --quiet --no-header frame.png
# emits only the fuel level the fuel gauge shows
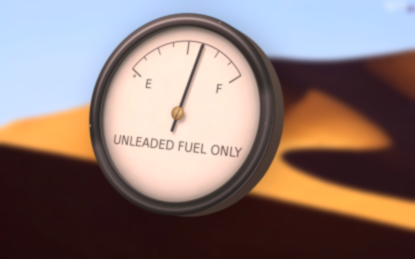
0.625
